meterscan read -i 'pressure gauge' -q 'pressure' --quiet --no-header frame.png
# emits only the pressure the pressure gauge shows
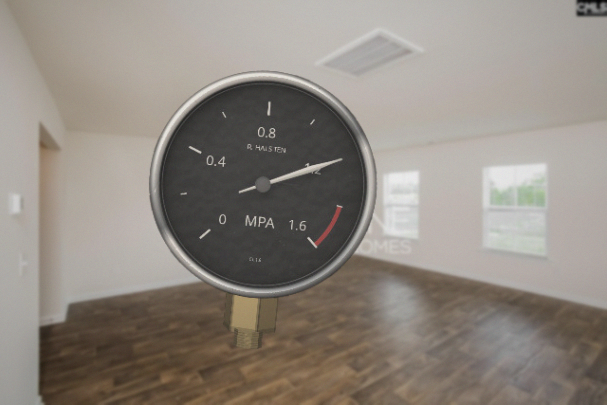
1.2 MPa
